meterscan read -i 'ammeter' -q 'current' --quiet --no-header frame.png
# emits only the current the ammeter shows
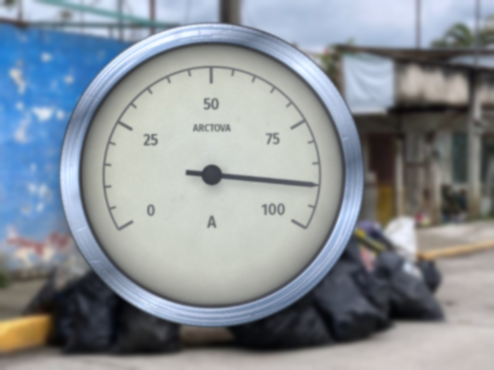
90 A
